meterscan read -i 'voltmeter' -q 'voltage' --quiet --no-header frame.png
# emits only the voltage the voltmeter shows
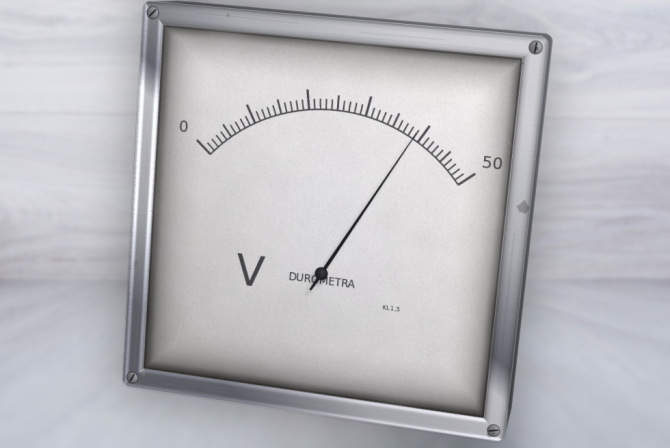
39 V
